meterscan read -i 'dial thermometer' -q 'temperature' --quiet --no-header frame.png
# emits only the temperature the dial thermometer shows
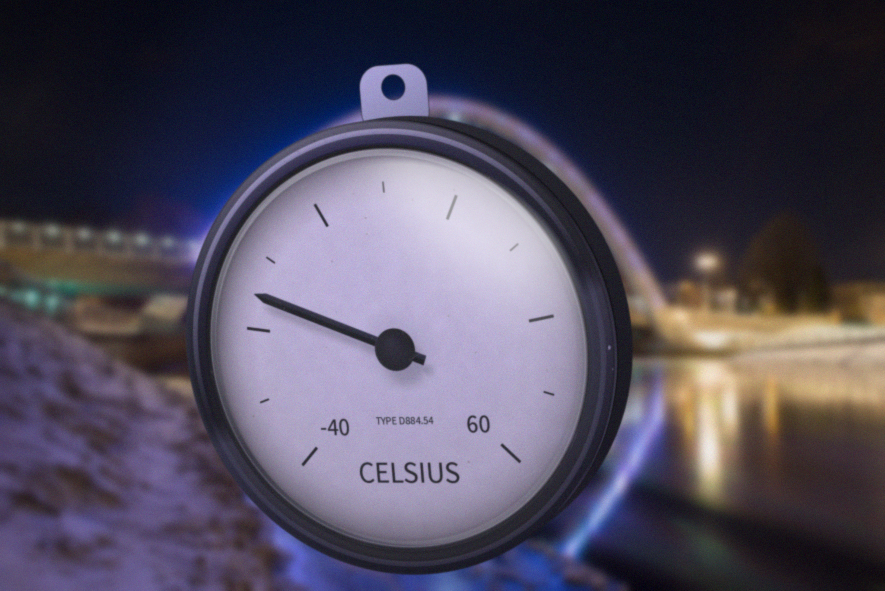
-15 °C
